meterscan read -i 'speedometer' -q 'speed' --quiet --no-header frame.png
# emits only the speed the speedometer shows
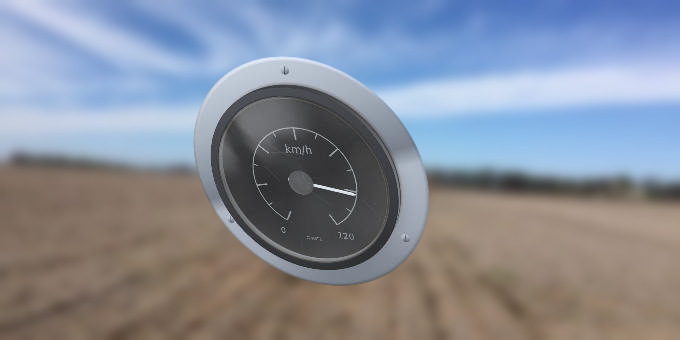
100 km/h
